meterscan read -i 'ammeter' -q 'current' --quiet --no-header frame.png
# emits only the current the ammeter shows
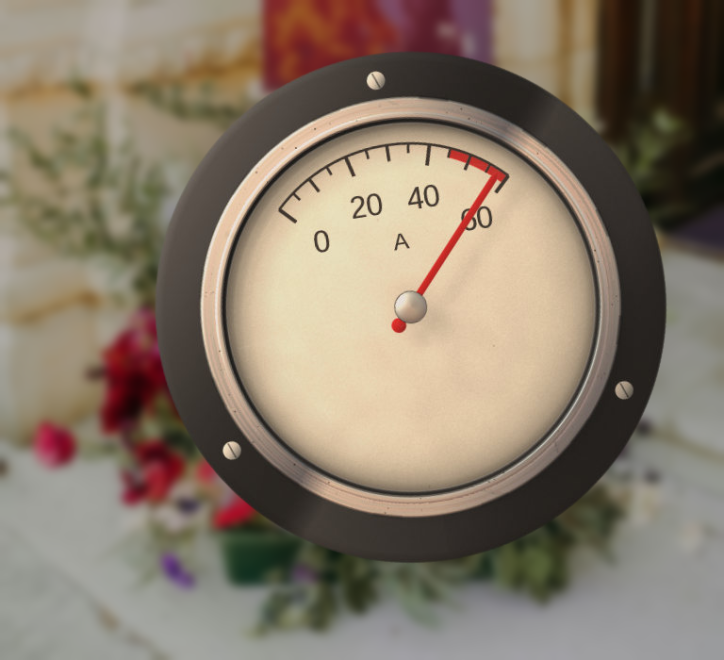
57.5 A
